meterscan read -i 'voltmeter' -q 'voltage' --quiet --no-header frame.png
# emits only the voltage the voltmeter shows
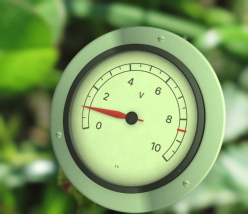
1 V
